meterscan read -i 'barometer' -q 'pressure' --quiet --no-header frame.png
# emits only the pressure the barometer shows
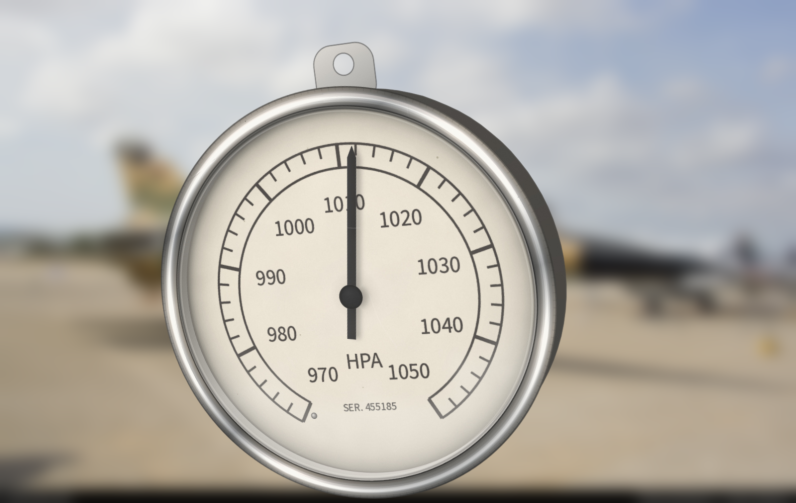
1012 hPa
